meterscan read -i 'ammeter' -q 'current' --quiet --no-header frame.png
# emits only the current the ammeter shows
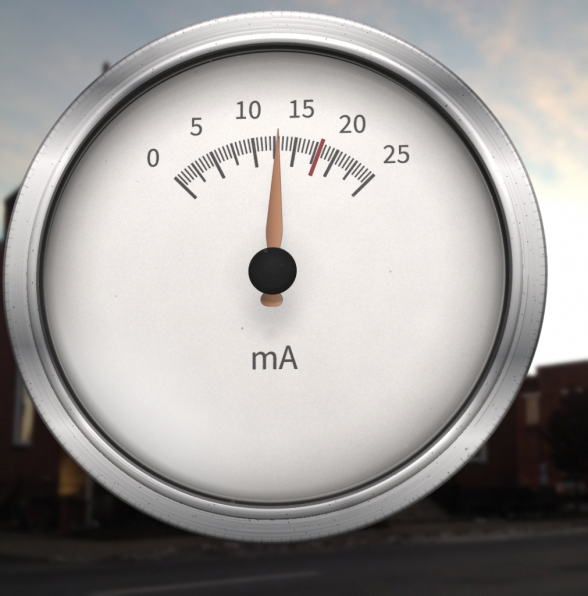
13 mA
